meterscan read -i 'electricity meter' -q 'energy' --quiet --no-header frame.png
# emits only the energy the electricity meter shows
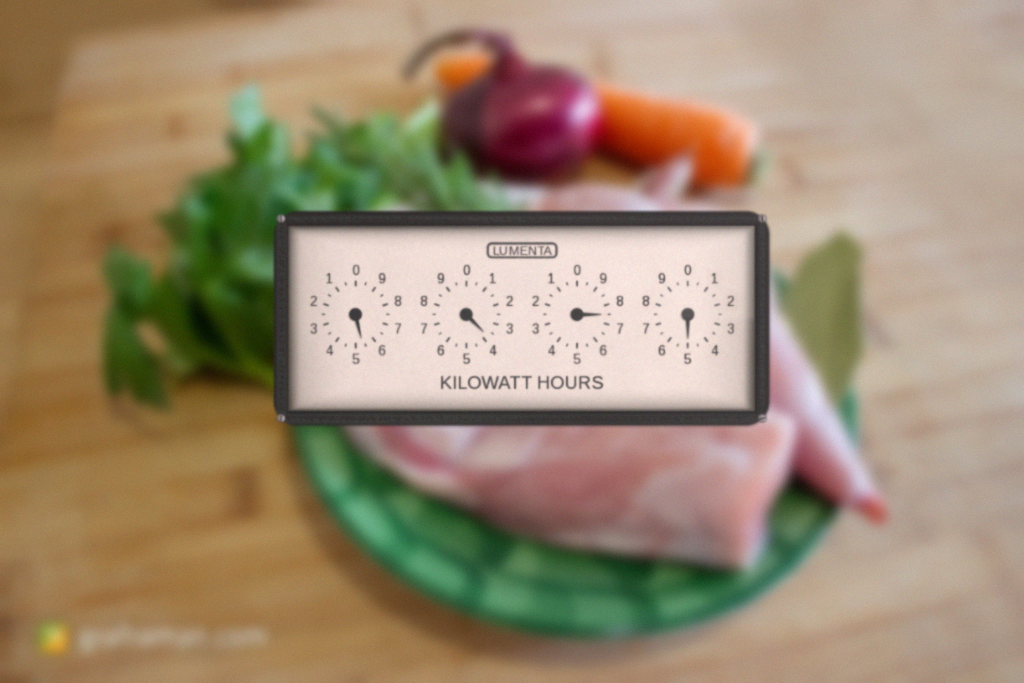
5375 kWh
